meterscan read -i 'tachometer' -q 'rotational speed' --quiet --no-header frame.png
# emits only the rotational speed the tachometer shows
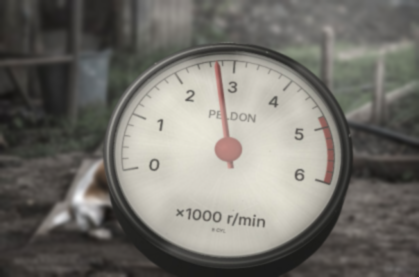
2700 rpm
